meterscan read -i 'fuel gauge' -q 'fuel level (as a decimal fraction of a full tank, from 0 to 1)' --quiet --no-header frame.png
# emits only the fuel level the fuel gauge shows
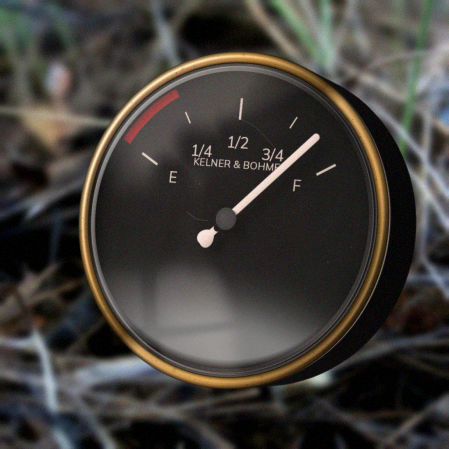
0.875
